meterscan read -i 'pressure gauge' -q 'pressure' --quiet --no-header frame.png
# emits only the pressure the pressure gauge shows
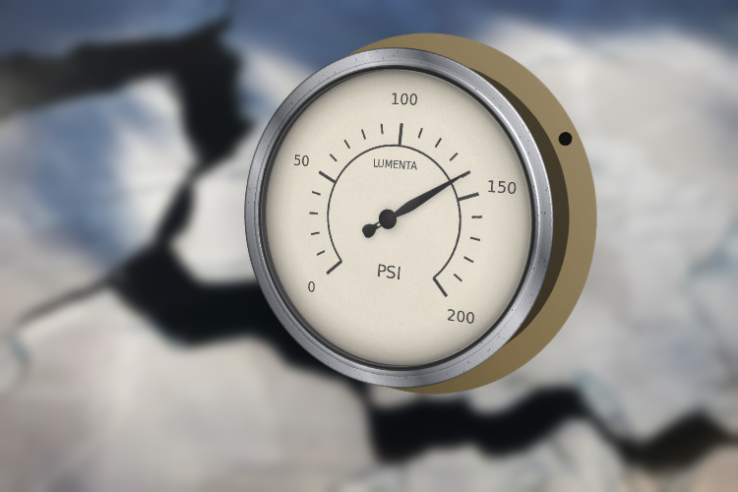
140 psi
